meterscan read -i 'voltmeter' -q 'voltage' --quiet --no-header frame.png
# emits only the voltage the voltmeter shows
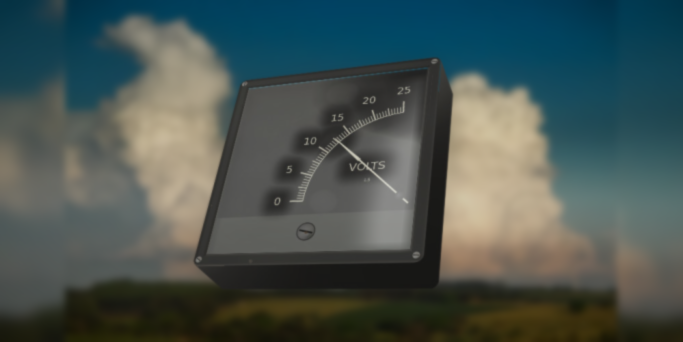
12.5 V
